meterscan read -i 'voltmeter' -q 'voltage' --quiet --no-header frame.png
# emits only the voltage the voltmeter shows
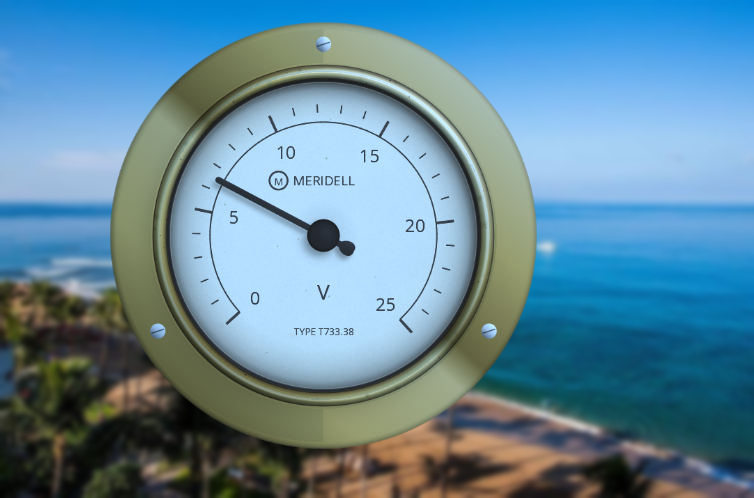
6.5 V
